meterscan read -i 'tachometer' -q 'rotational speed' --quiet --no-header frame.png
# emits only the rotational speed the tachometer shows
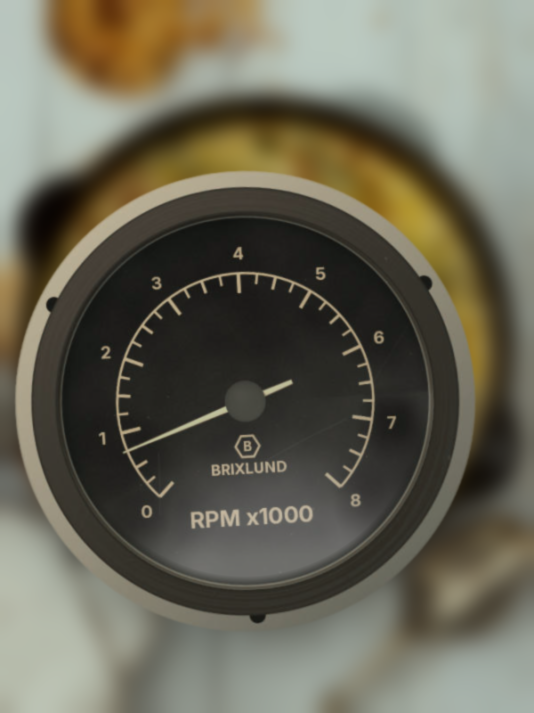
750 rpm
